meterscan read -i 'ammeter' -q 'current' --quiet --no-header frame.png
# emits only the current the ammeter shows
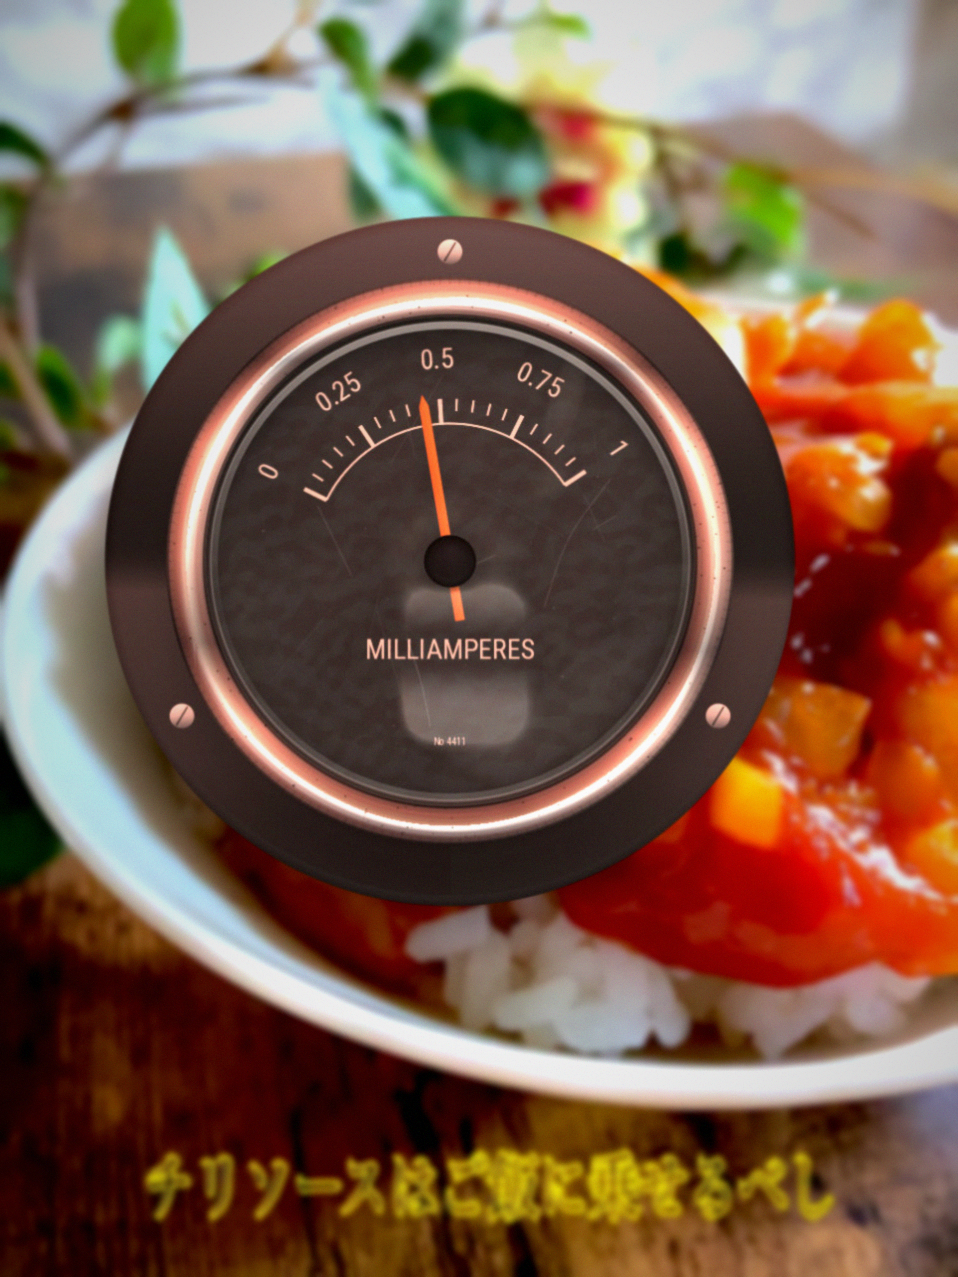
0.45 mA
